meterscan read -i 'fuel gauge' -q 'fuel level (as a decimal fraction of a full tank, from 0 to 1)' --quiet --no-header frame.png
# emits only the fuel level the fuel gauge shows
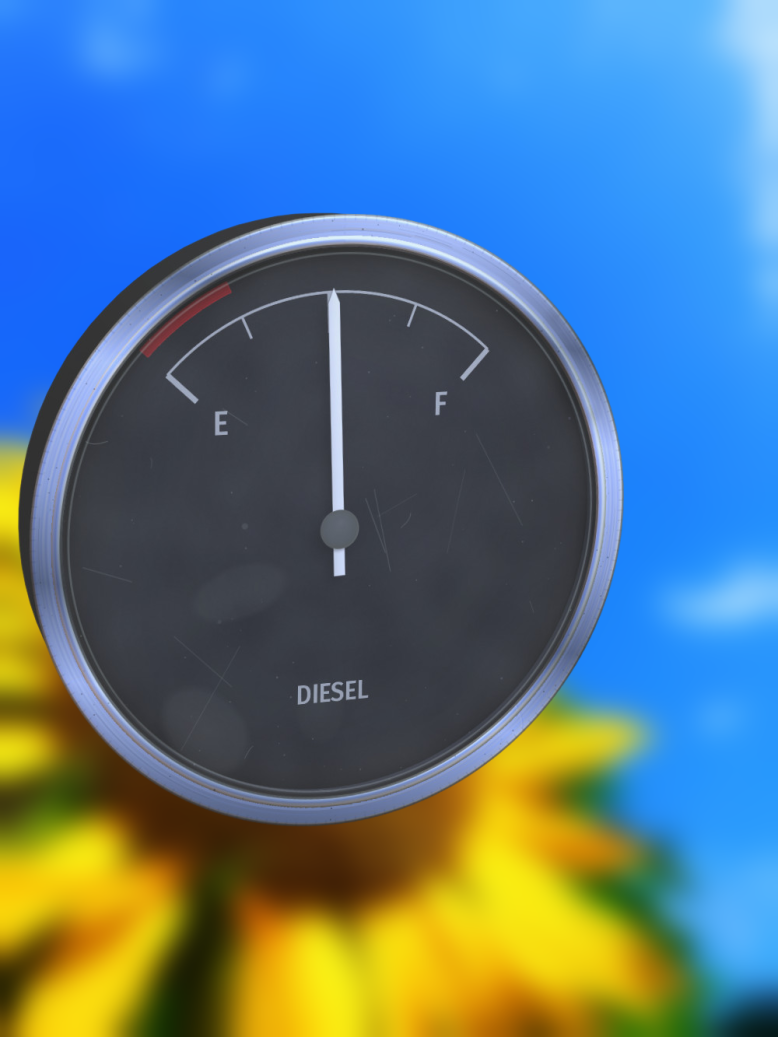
0.5
